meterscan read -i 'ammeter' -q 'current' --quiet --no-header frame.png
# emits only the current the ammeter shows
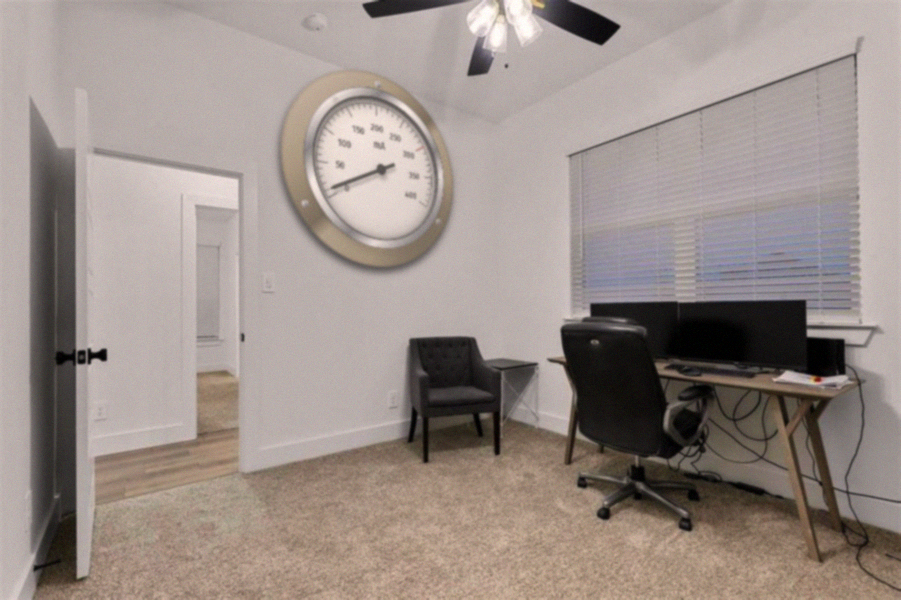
10 mA
